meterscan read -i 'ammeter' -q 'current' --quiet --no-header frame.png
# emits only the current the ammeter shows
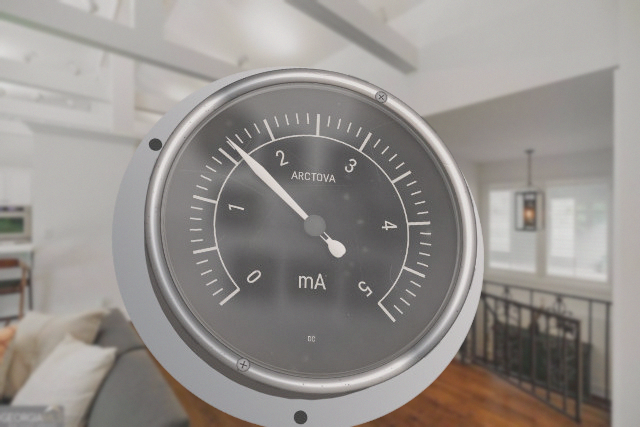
1.6 mA
